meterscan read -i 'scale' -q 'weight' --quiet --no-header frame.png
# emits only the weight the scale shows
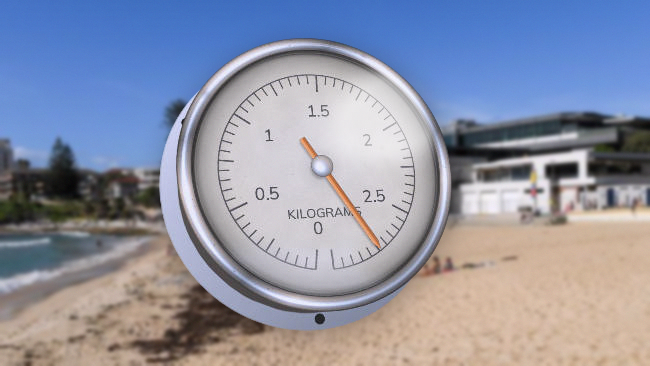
2.75 kg
